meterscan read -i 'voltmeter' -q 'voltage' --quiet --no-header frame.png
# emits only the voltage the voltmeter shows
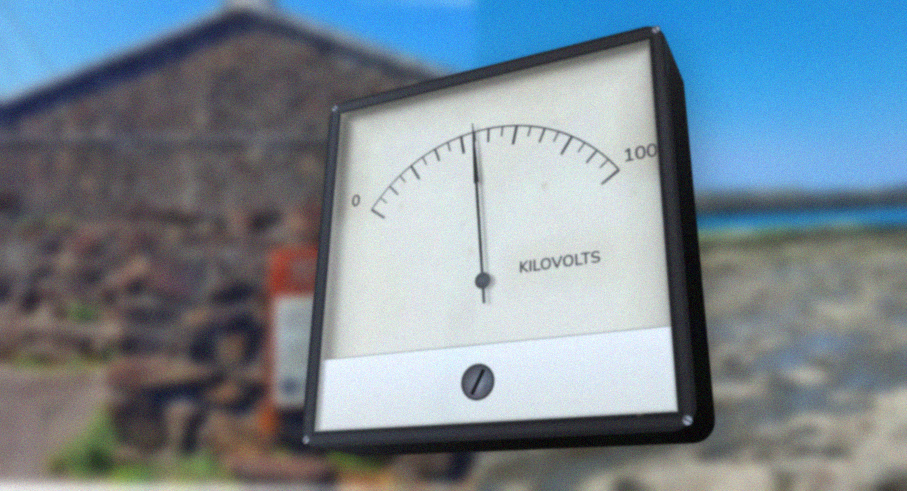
45 kV
